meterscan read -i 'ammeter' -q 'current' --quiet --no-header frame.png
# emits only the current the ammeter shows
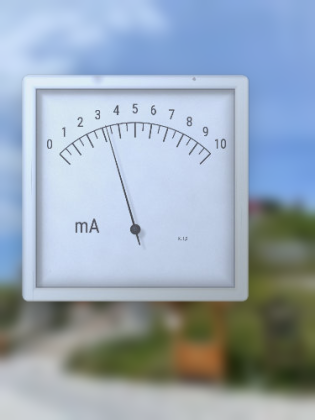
3.25 mA
